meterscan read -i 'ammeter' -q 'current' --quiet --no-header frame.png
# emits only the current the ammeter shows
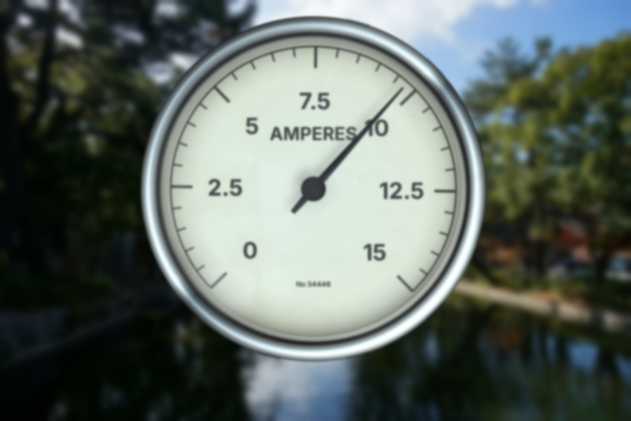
9.75 A
